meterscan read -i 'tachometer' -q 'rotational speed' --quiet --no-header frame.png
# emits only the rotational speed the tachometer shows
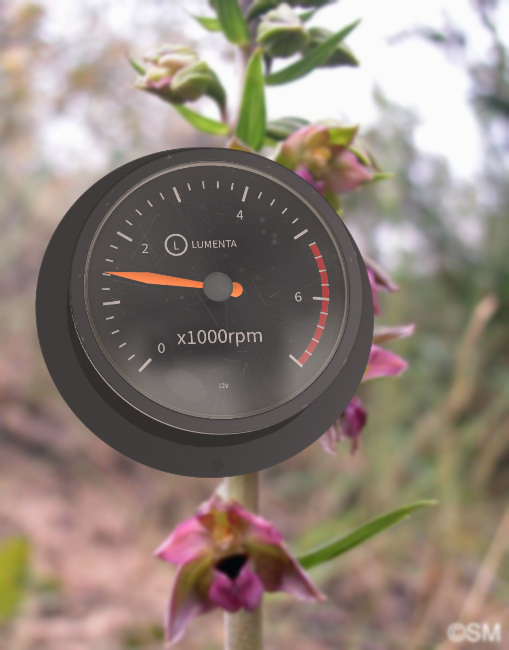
1400 rpm
